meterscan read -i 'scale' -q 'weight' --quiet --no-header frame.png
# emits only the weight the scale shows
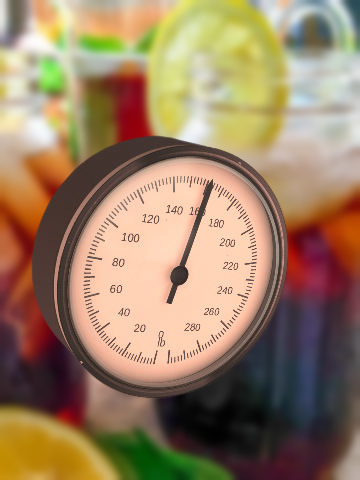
160 lb
